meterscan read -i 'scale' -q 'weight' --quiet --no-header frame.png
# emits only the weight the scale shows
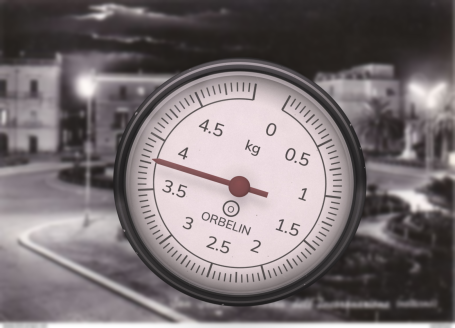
3.8 kg
